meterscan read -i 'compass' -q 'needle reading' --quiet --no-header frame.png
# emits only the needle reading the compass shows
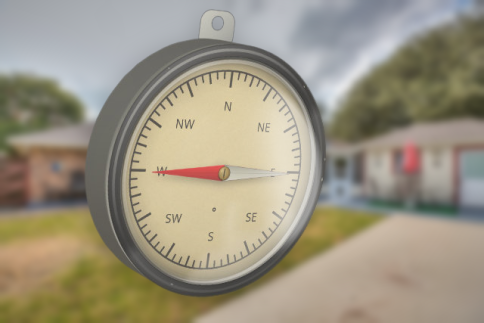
270 °
